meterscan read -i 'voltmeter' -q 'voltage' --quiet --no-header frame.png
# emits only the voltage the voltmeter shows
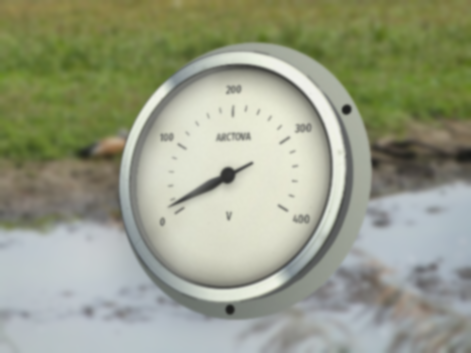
10 V
